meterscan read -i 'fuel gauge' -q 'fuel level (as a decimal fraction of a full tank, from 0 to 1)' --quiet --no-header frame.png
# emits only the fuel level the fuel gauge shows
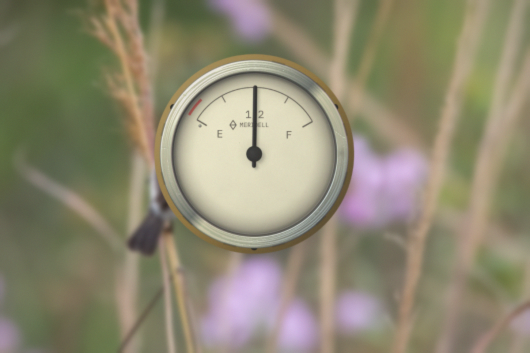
0.5
